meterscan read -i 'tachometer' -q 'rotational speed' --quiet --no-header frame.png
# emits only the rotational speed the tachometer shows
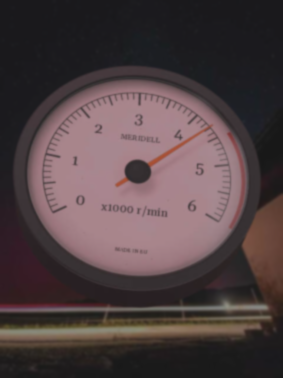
4300 rpm
